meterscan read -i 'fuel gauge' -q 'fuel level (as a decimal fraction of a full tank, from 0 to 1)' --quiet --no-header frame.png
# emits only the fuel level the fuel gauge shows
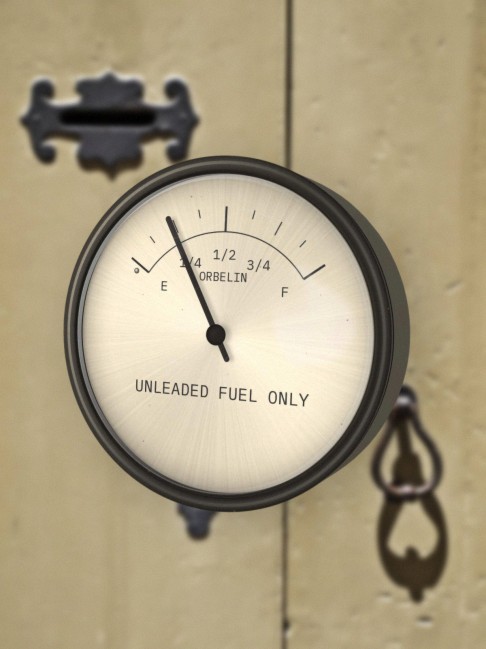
0.25
